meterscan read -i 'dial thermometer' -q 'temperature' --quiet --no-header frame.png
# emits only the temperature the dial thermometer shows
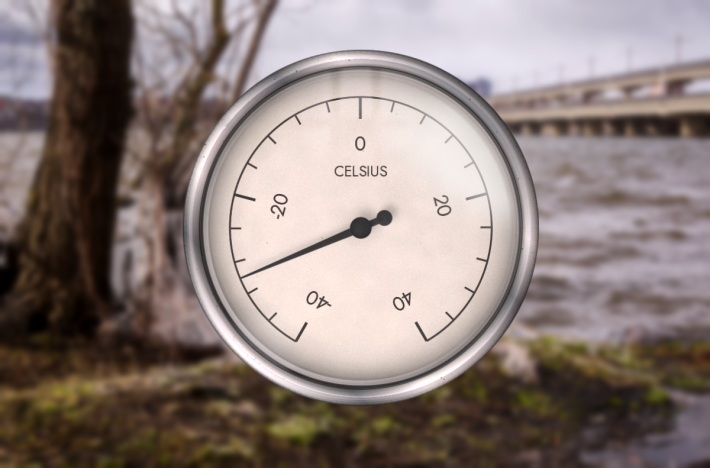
-30 °C
